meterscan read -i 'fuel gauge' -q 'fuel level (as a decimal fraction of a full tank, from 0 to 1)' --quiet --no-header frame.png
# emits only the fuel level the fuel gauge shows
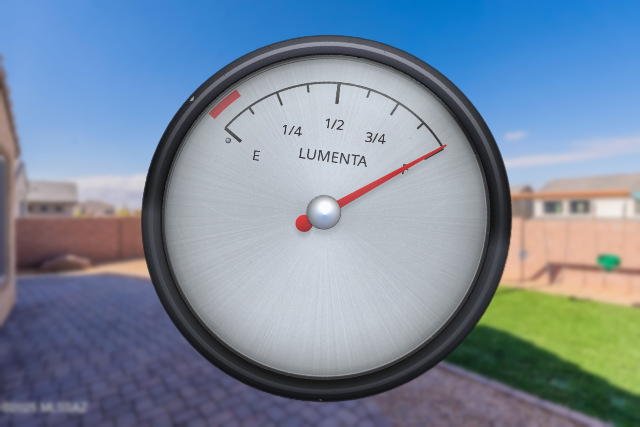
1
